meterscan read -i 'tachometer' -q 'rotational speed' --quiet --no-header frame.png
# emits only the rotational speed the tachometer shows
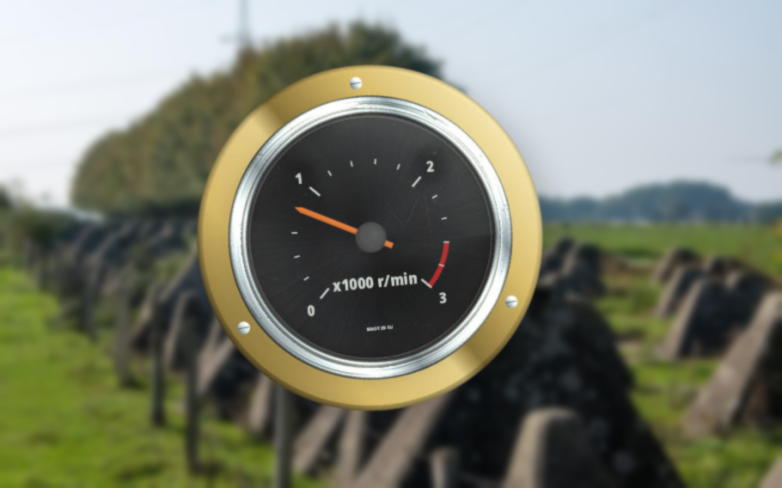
800 rpm
